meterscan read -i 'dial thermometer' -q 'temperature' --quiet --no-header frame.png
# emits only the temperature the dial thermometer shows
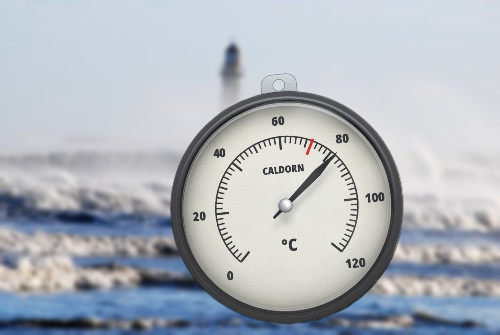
82 °C
